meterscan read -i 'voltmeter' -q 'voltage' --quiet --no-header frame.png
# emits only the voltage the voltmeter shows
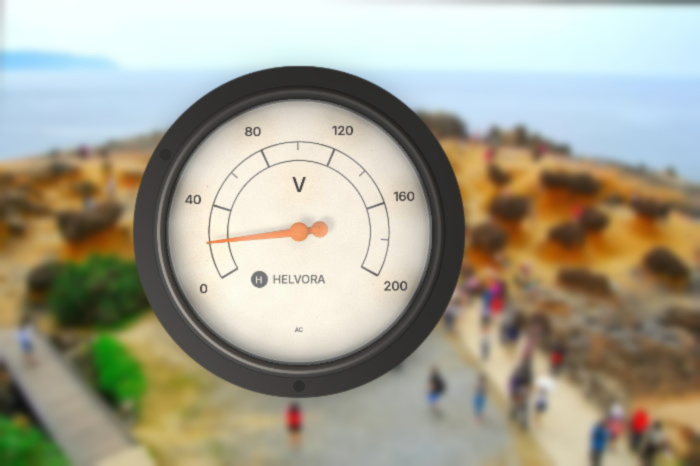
20 V
